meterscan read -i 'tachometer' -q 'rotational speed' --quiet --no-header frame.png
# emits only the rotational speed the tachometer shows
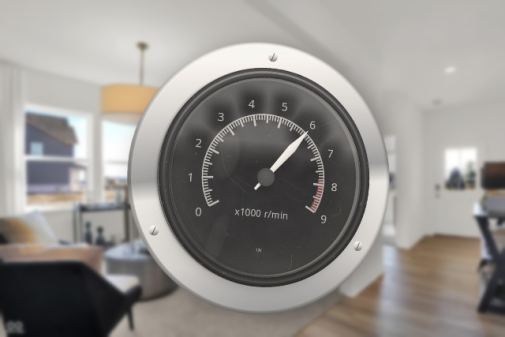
6000 rpm
